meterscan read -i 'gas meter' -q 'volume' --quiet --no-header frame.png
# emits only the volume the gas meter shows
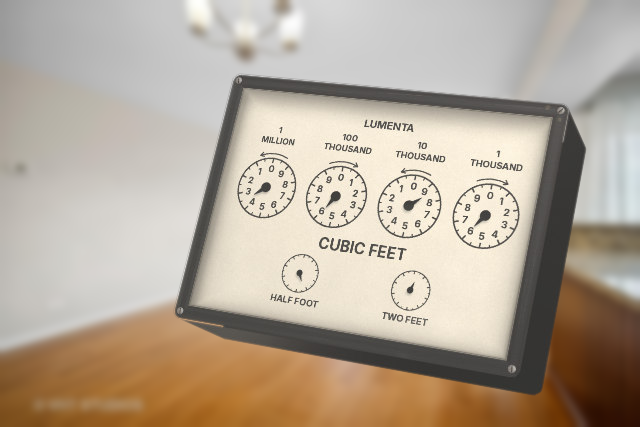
358600 ft³
